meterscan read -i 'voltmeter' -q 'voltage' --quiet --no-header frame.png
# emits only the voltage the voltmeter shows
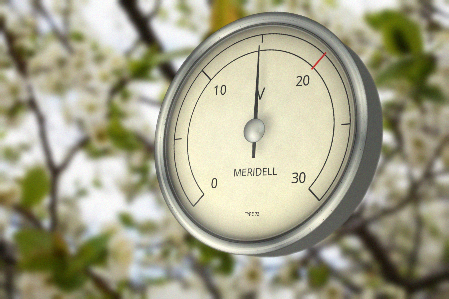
15 V
